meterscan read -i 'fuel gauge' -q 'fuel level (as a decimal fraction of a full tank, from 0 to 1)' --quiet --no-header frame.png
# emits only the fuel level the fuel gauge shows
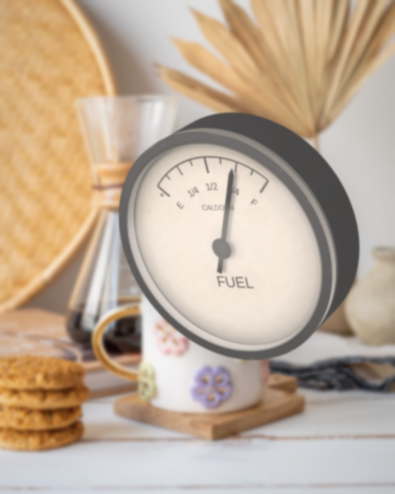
0.75
